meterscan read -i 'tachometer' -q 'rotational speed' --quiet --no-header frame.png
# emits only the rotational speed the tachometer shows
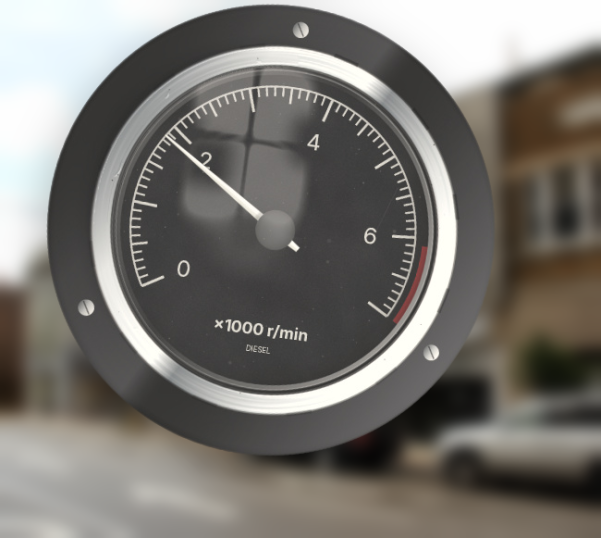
1850 rpm
